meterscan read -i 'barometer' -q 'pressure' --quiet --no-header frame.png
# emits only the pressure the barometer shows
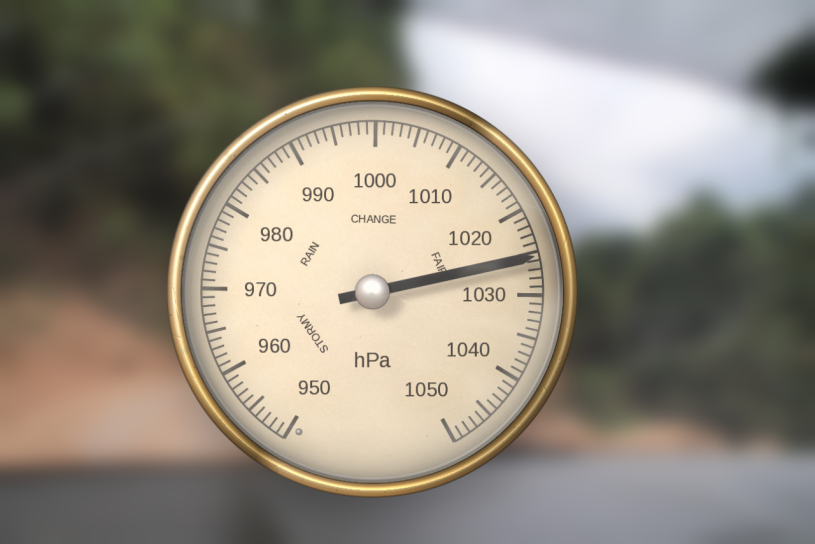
1025.5 hPa
